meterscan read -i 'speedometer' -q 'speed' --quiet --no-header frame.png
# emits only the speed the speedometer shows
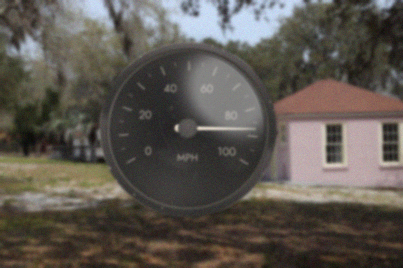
87.5 mph
